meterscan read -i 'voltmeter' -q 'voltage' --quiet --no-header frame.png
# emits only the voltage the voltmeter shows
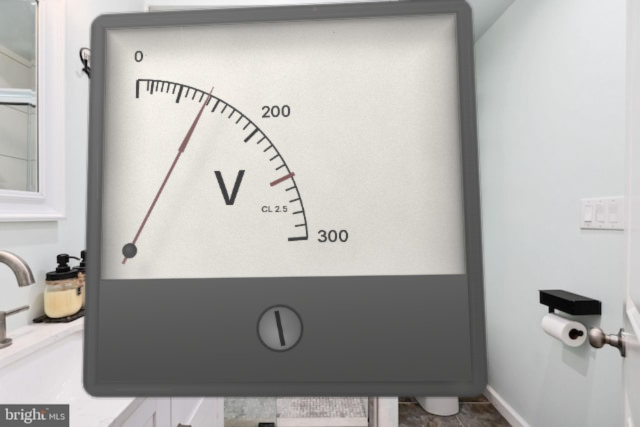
140 V
